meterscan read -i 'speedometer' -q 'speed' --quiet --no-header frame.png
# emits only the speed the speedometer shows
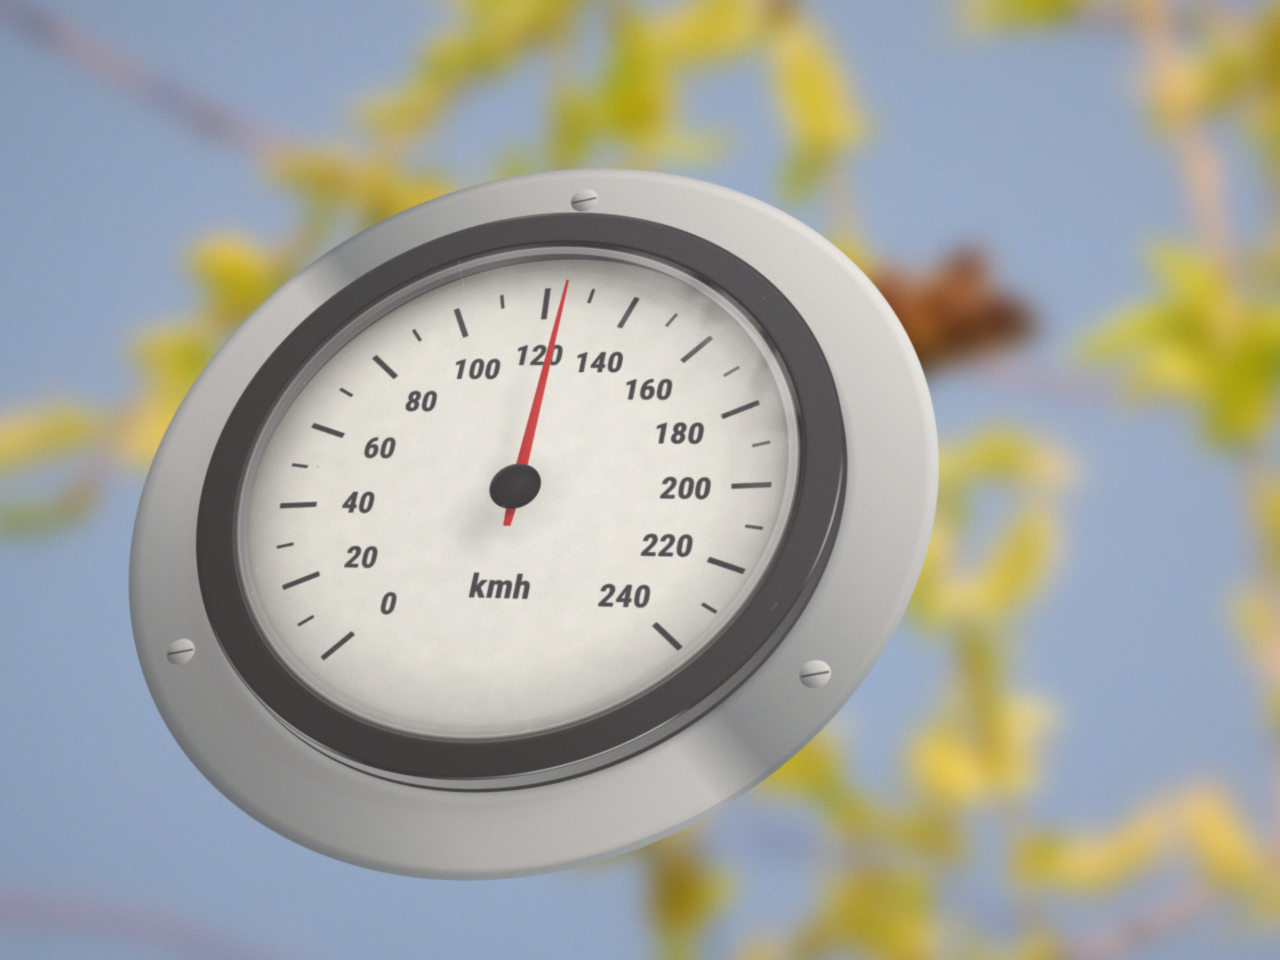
125 km/h
